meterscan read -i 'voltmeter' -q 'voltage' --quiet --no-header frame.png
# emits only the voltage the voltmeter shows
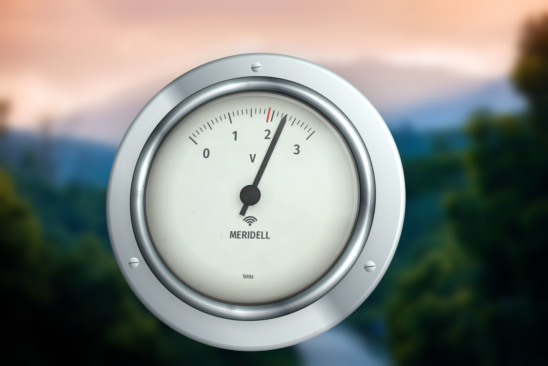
2.3 V
